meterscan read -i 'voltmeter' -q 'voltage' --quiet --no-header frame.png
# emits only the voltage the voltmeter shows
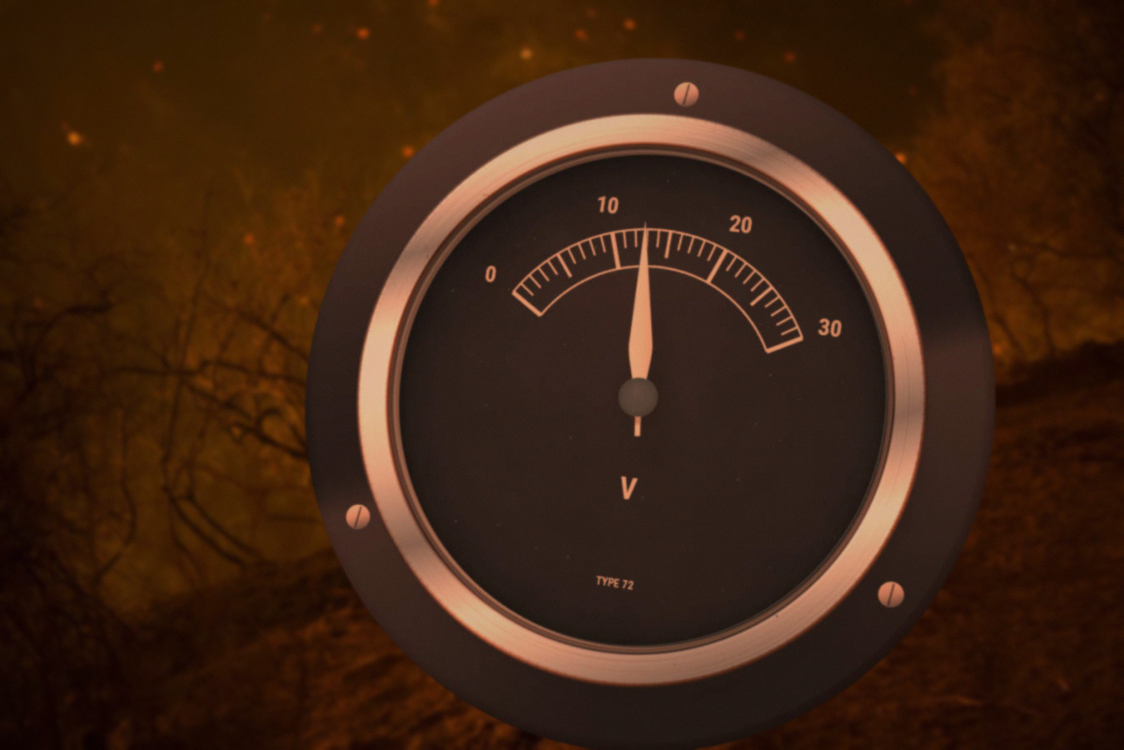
13 V
